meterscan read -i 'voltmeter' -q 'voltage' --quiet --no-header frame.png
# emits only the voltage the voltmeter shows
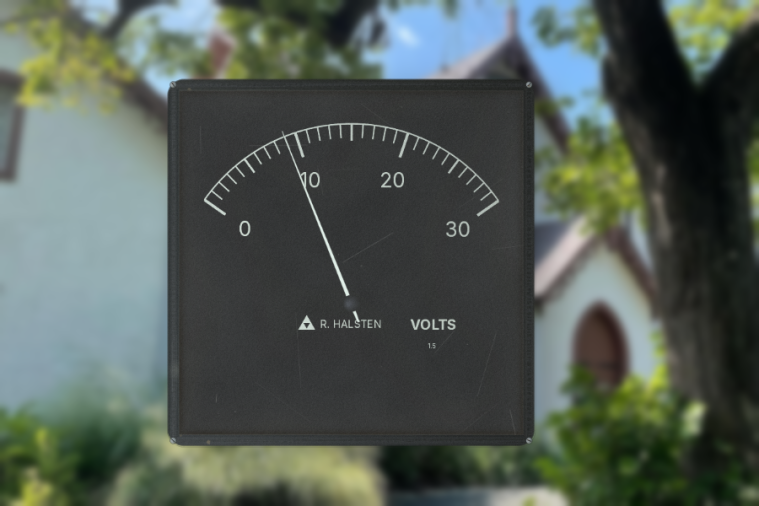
9 V
